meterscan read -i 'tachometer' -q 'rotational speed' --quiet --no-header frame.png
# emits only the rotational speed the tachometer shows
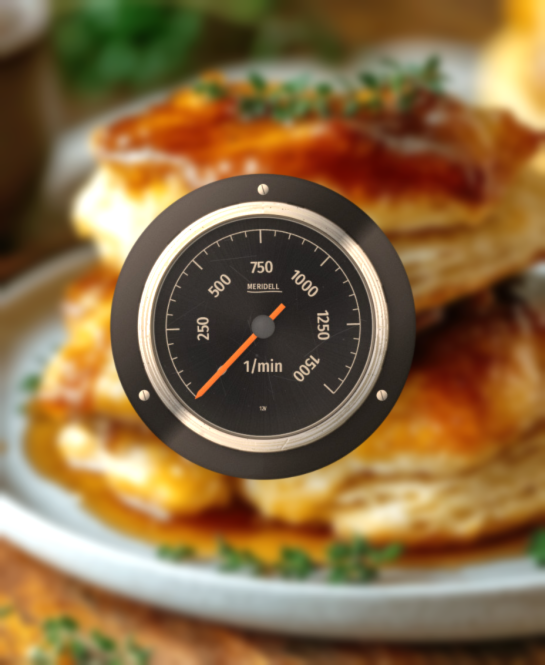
0 rpm
